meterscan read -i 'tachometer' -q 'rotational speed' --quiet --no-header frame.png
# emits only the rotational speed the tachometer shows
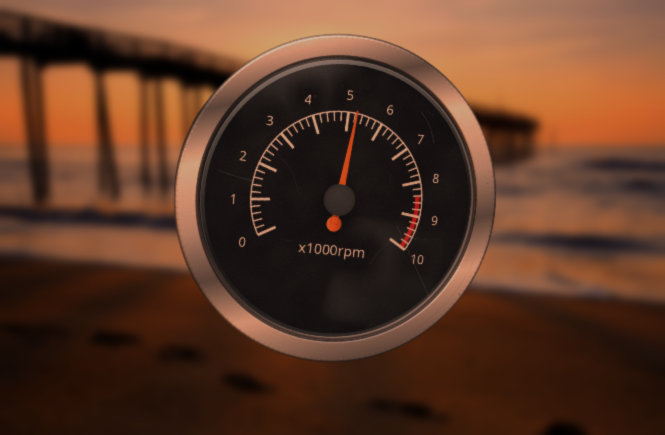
5200 rpm
